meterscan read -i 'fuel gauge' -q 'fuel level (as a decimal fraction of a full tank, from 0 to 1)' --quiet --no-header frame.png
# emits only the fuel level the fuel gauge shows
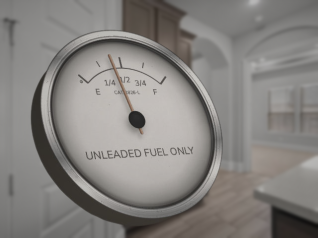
0.375
